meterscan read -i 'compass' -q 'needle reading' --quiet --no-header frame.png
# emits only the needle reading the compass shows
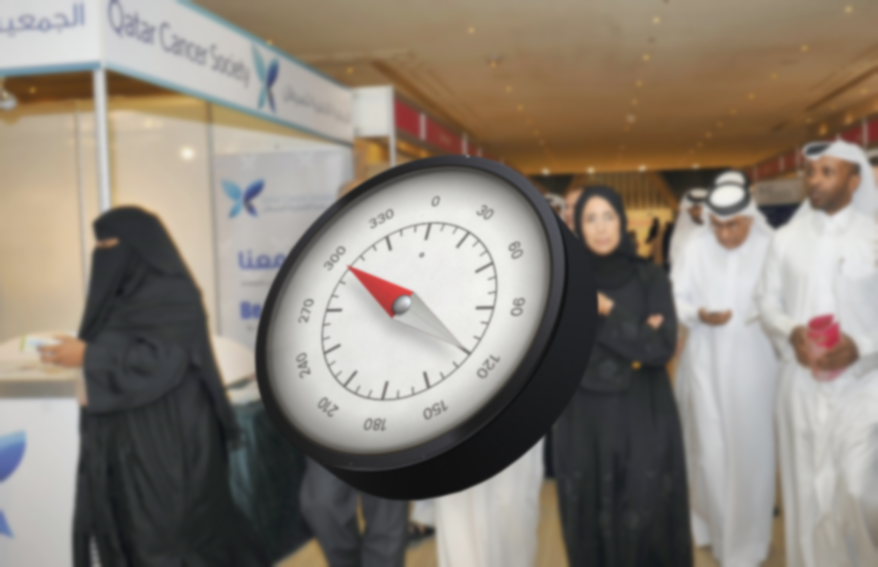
300 °
